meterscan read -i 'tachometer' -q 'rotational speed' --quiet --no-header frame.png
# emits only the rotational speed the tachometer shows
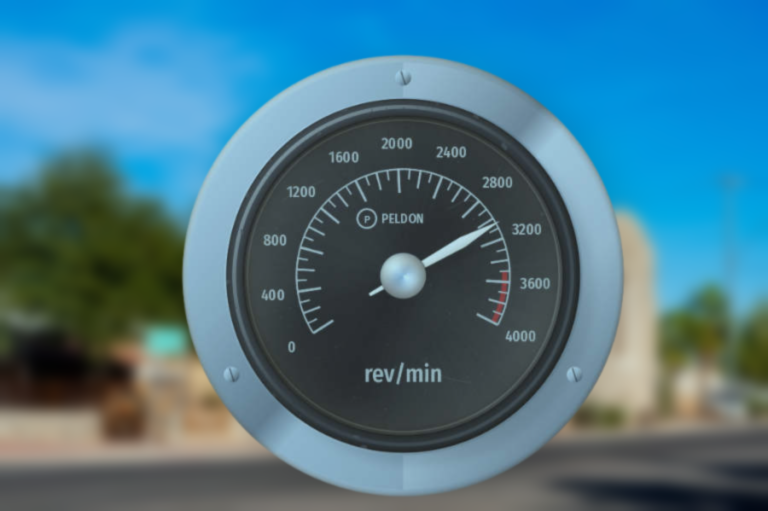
3050 rpm
